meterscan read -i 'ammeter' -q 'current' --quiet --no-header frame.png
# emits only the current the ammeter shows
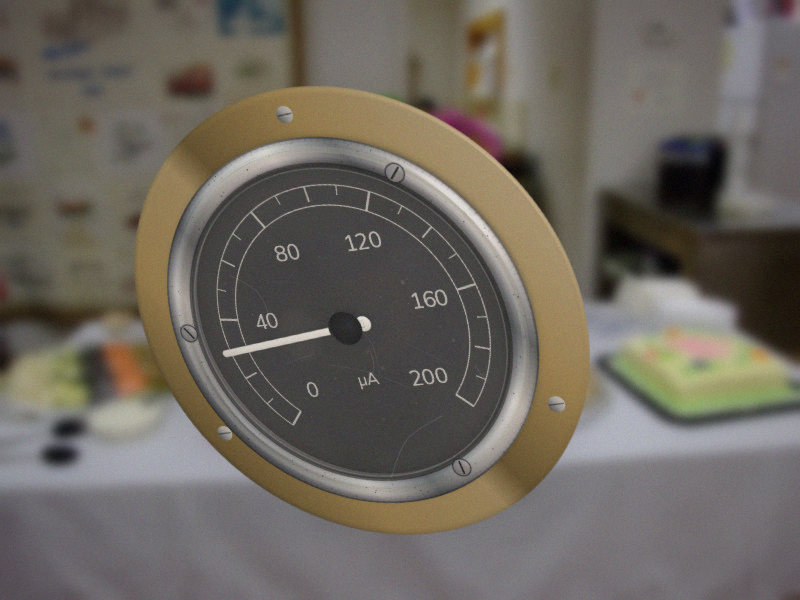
30 µA
